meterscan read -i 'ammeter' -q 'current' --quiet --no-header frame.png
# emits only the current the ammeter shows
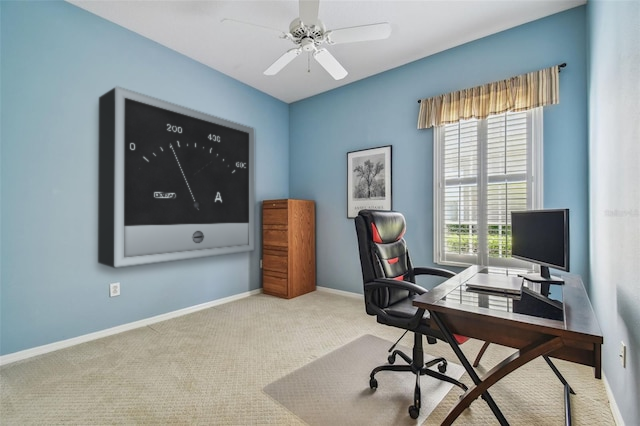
150 A
